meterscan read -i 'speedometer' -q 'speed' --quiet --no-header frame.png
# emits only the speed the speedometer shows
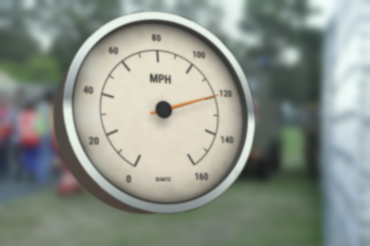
120 mph
